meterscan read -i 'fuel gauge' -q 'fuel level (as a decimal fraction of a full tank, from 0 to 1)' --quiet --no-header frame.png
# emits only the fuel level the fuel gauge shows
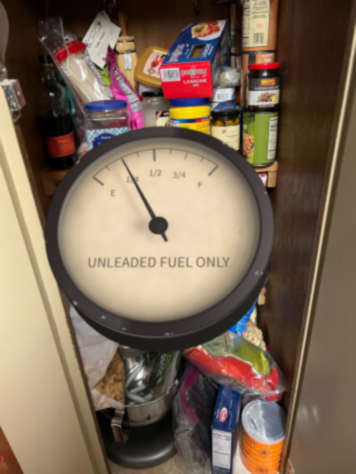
0.25
